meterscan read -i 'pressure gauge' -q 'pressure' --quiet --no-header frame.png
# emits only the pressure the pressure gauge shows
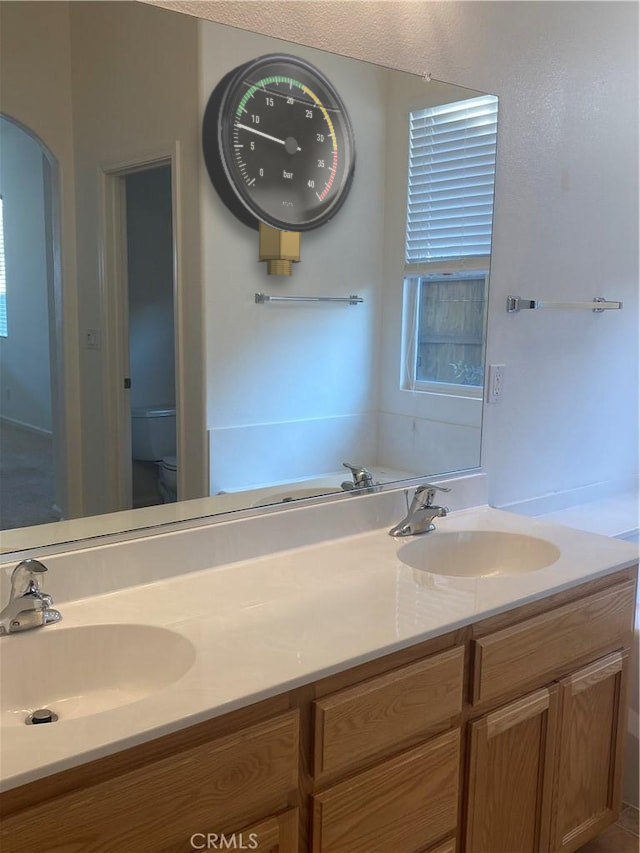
7.5 bar
